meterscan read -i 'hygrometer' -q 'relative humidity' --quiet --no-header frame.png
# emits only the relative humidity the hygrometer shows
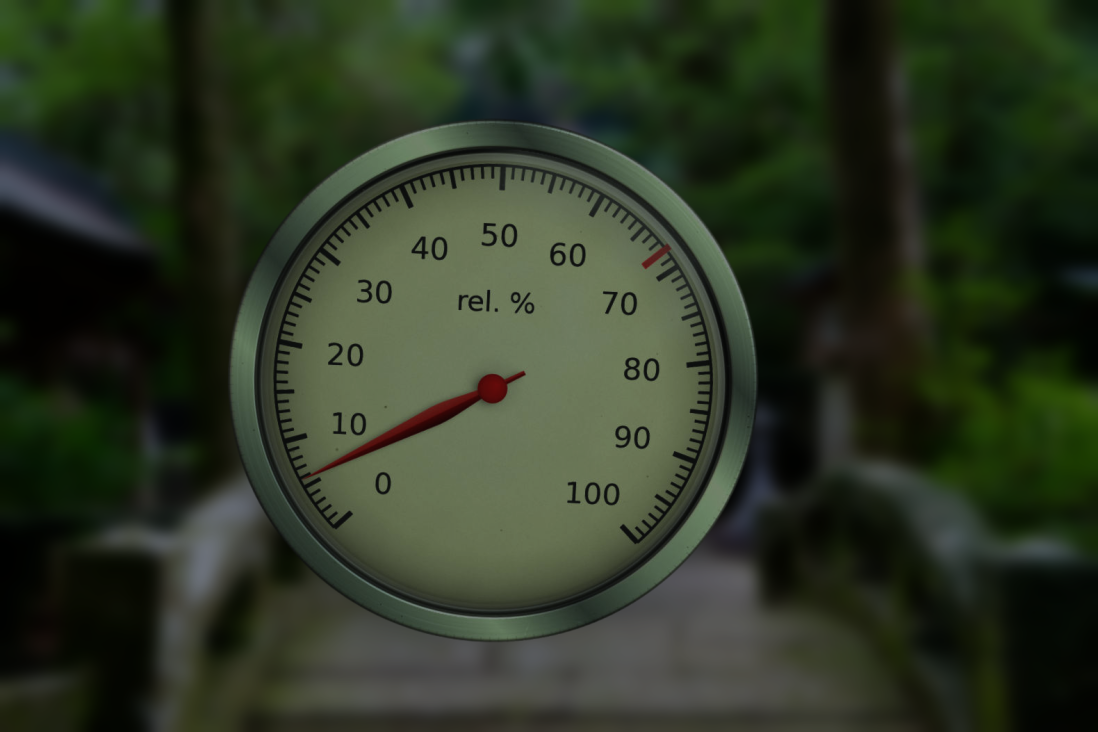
6 %
